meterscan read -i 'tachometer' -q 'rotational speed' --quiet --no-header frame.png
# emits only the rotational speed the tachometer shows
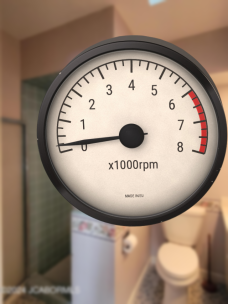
250 rpm
